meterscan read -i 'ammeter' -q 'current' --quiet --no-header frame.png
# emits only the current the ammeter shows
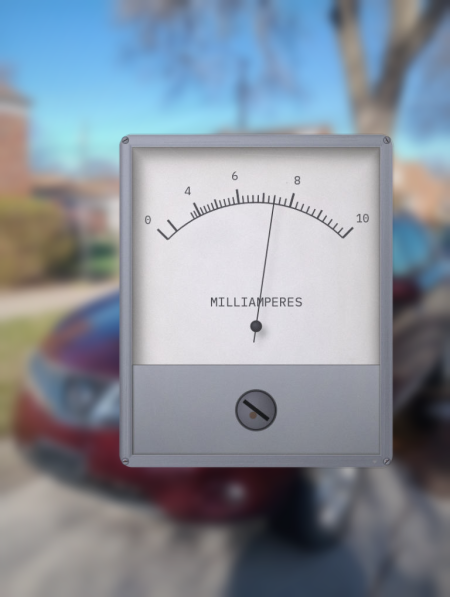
7.4 mA
